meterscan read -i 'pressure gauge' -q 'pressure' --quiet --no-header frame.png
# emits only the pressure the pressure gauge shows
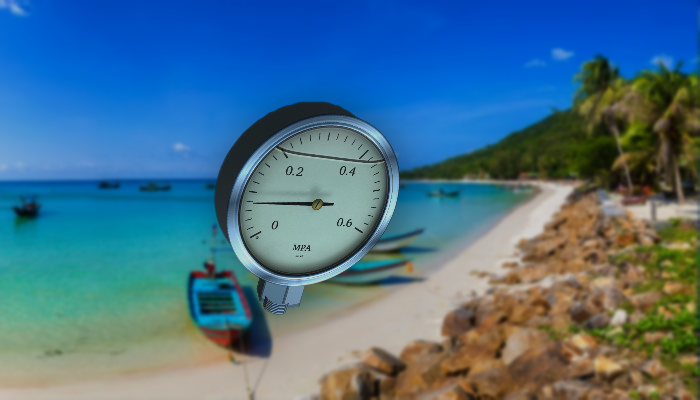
0.08 MPa
